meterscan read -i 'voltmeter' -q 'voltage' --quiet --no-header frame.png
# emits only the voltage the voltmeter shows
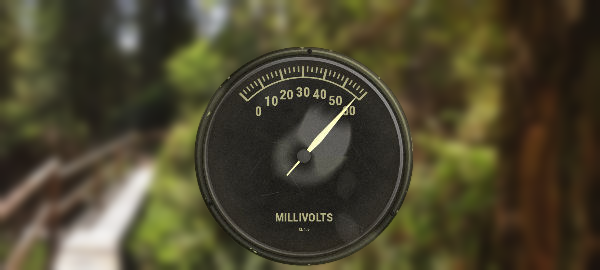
58 mV
